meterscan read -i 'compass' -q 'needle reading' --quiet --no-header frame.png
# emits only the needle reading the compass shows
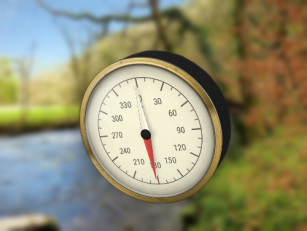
180 °
